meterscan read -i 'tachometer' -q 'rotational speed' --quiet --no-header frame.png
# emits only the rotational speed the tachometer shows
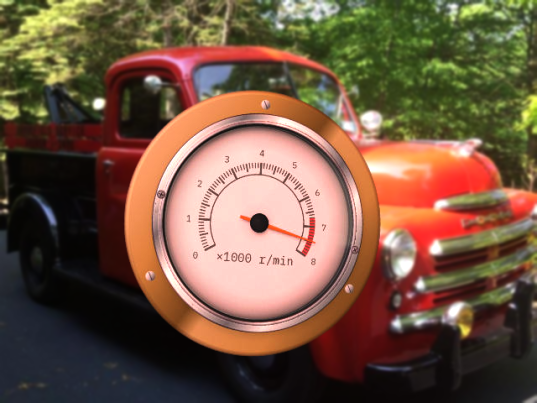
7500 rpm
